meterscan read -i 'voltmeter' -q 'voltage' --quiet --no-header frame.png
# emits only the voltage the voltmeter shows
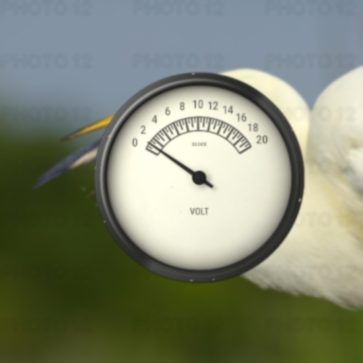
1 V
